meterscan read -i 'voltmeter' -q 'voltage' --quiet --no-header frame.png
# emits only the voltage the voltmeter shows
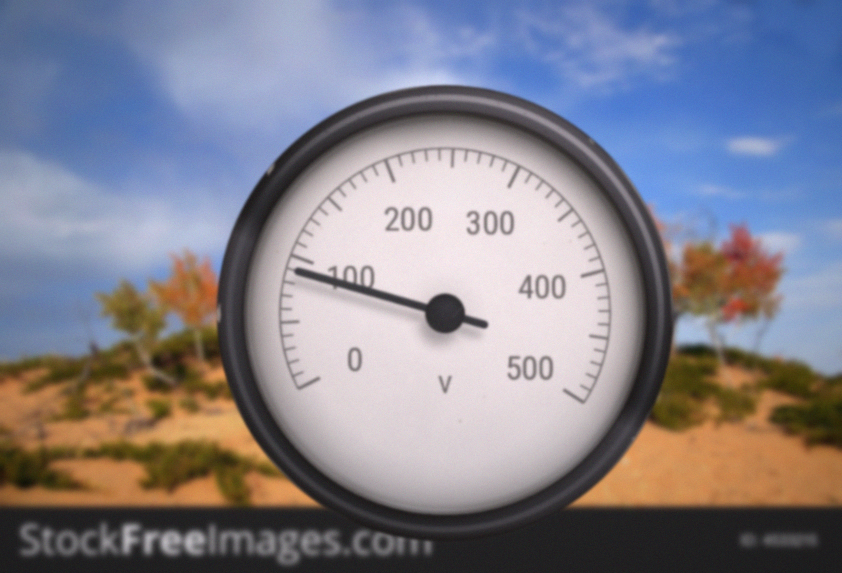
90 V
